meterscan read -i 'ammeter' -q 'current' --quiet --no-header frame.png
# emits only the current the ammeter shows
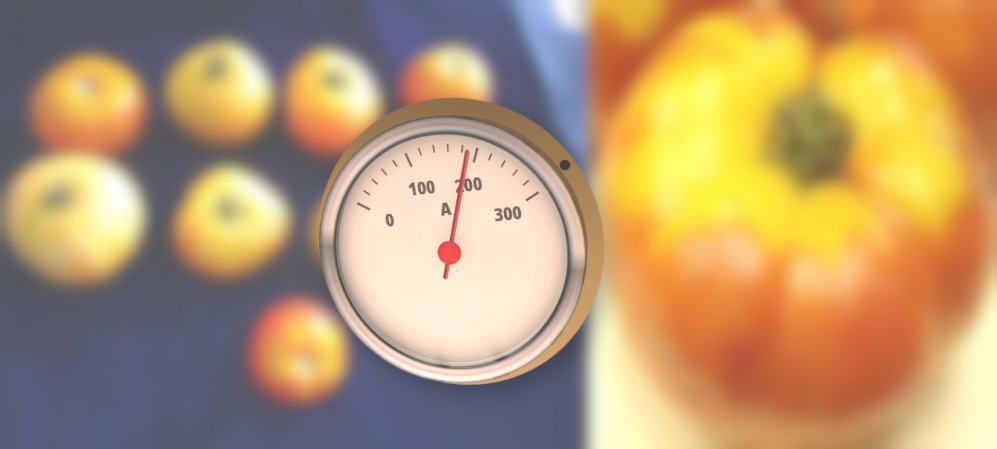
190 A
